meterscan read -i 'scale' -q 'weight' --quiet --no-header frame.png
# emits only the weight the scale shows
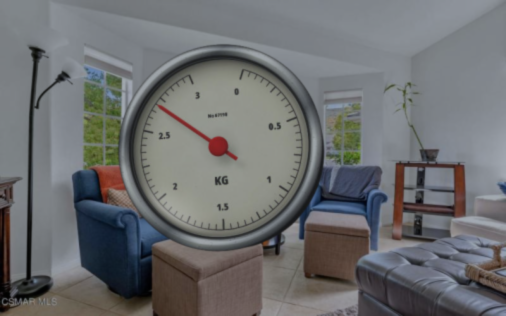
2.7 kg
